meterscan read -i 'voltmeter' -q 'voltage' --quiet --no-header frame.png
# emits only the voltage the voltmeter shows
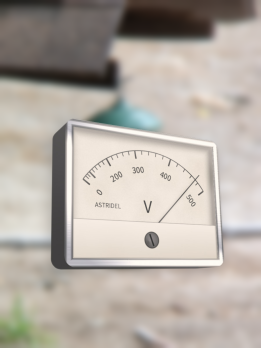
470 V
